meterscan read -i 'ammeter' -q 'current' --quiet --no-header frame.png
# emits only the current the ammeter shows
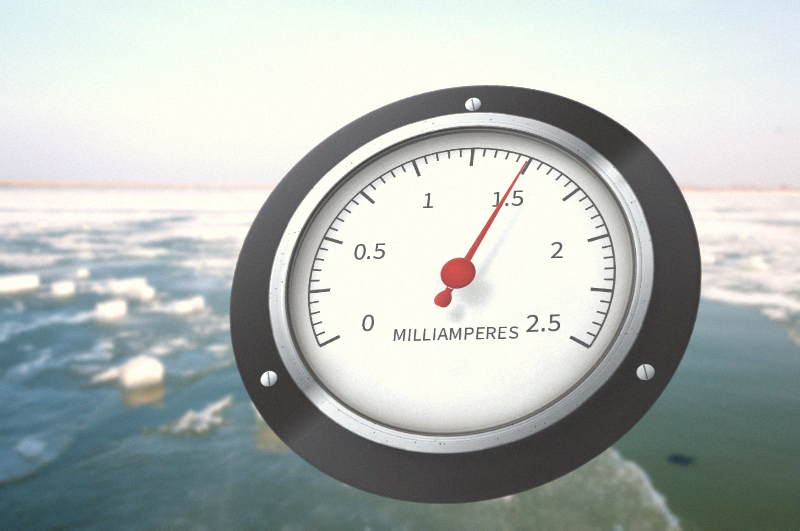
1.5 mA
